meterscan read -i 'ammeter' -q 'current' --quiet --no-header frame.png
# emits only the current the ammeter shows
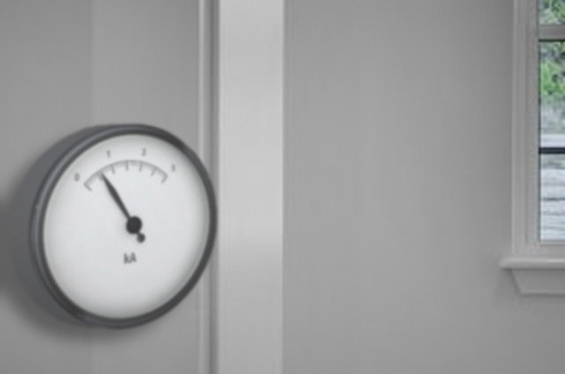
0.5 kA
